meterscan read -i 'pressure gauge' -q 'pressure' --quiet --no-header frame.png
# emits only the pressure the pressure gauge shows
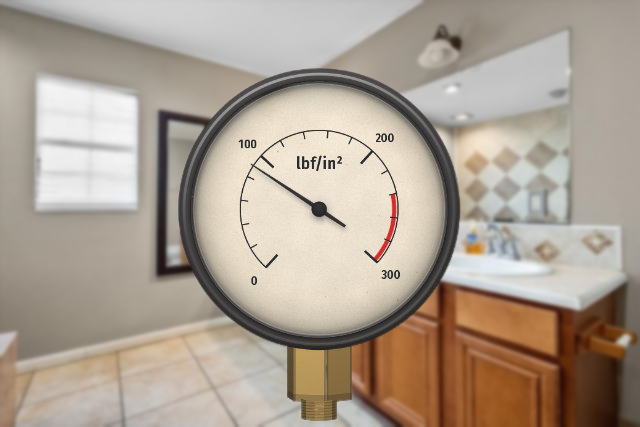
90 psi
